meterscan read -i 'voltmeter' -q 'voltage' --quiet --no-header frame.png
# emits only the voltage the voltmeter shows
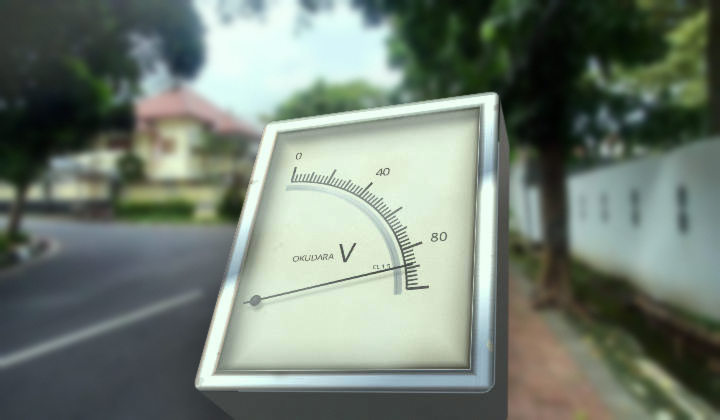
90 V
